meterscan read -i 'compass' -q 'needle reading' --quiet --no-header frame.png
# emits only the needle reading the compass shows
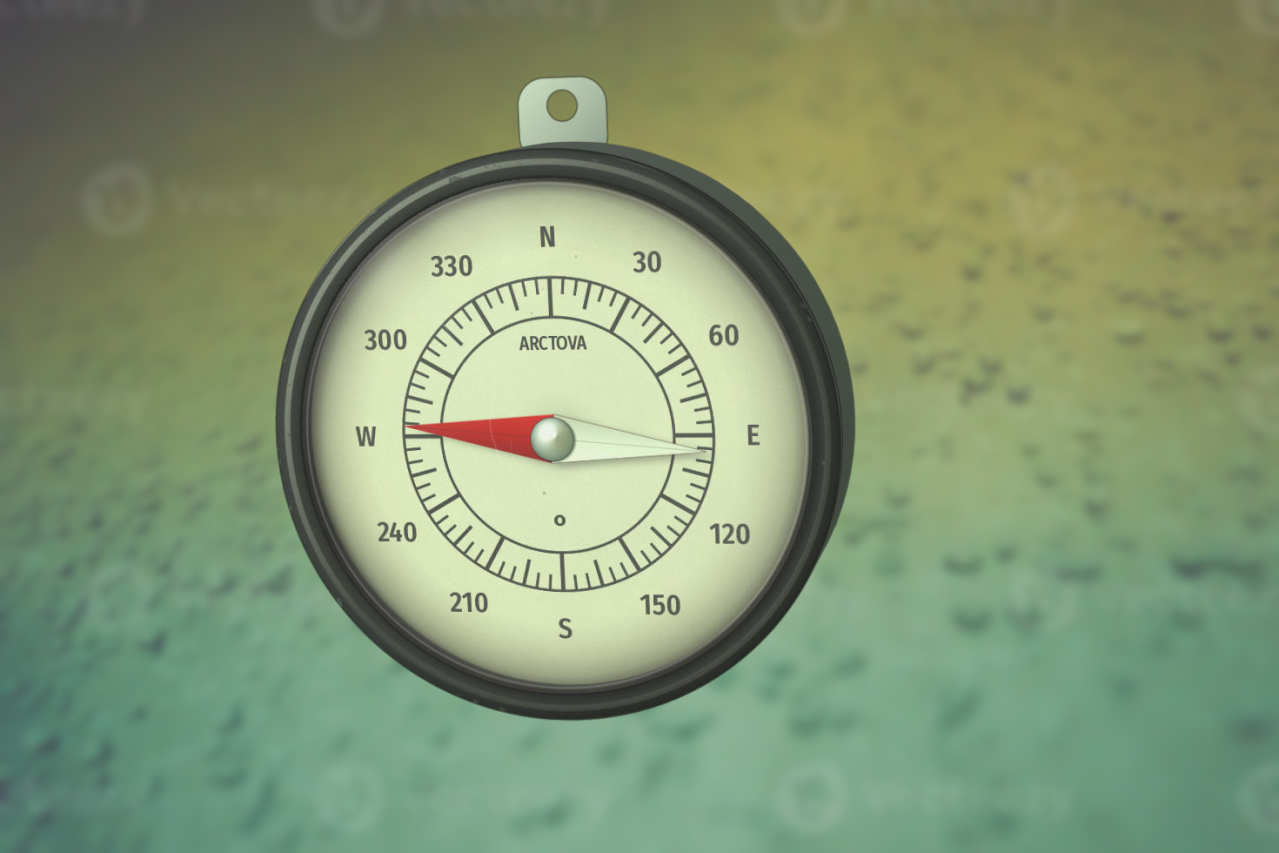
275 °
